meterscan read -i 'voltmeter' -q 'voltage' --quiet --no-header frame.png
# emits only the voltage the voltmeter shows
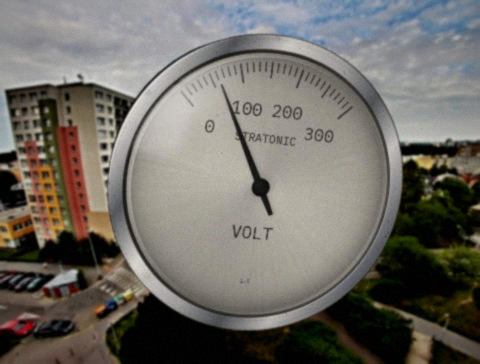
60 V
